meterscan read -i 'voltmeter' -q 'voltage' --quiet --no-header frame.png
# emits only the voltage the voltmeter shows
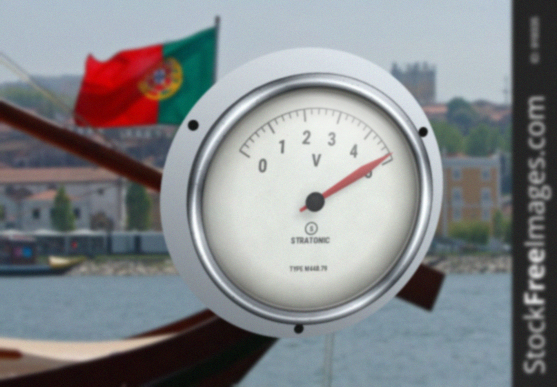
4.8 V
